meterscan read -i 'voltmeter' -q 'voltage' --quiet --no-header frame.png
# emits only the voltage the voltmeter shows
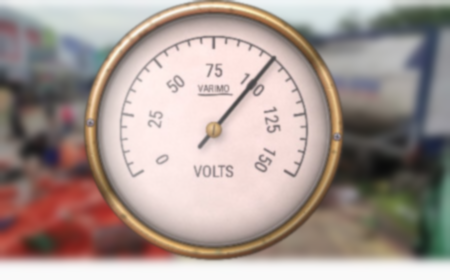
100 V
